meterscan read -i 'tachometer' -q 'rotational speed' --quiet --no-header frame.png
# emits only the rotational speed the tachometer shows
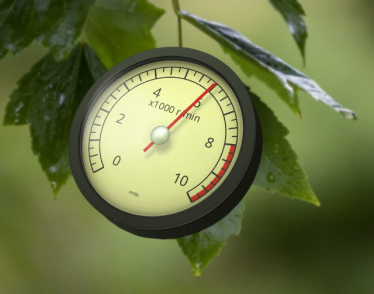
6000 rpm
